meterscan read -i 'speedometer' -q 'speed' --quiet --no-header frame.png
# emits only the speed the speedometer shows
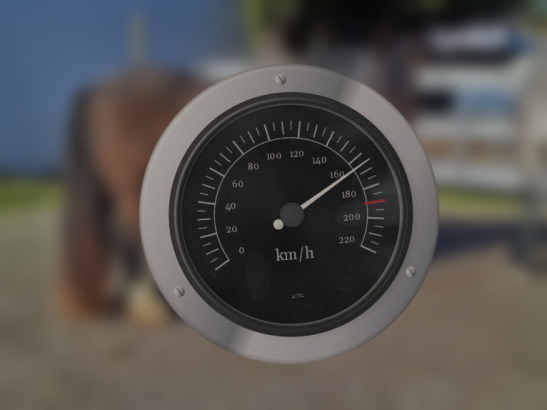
165 km/h
